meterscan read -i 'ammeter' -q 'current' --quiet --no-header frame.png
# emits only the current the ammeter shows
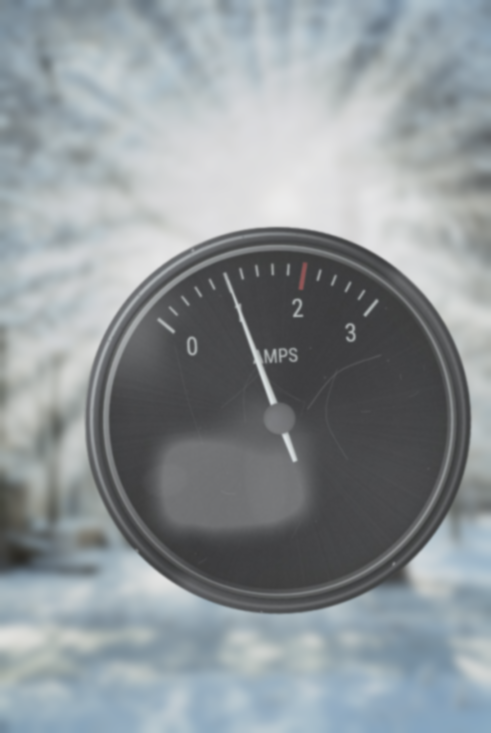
1 A
